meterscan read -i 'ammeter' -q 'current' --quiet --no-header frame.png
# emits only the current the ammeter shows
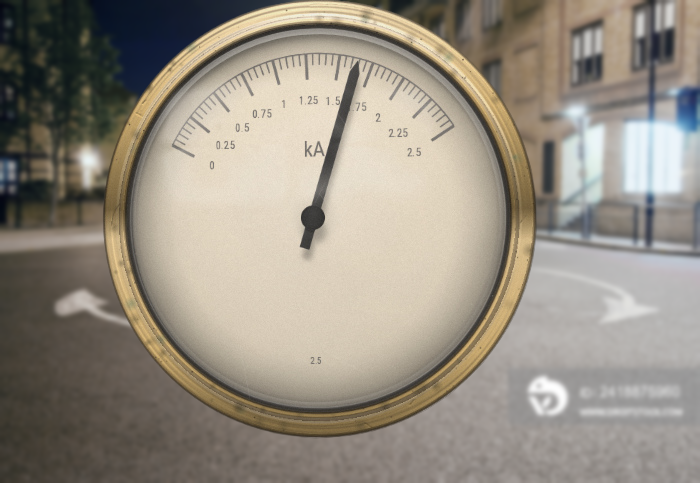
1.65 kA
